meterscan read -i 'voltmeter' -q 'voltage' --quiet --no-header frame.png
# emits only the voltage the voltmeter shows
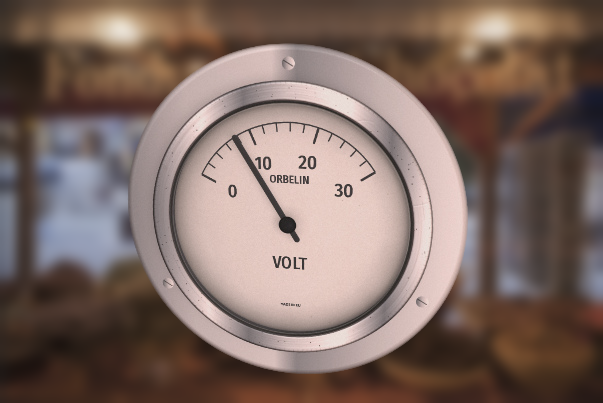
8 V
